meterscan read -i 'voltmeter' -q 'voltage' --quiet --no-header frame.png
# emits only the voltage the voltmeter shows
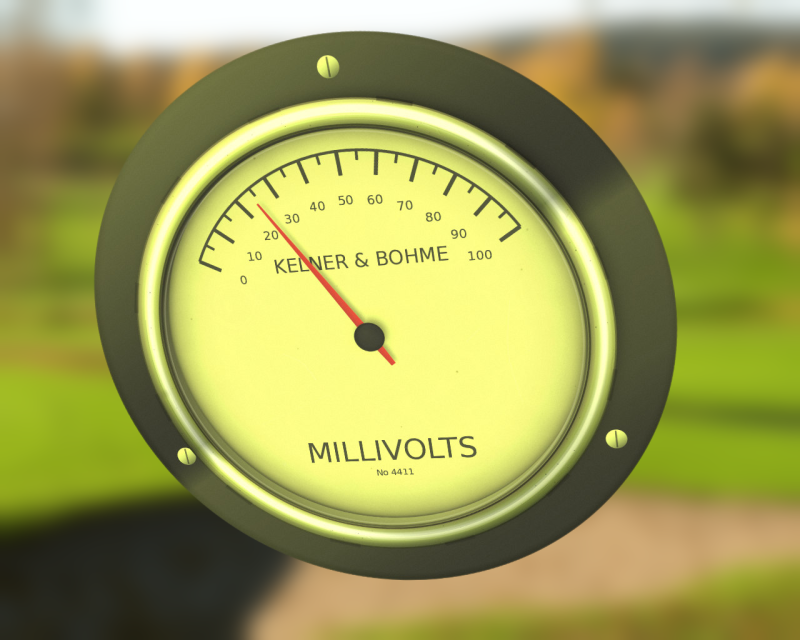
25 mV
